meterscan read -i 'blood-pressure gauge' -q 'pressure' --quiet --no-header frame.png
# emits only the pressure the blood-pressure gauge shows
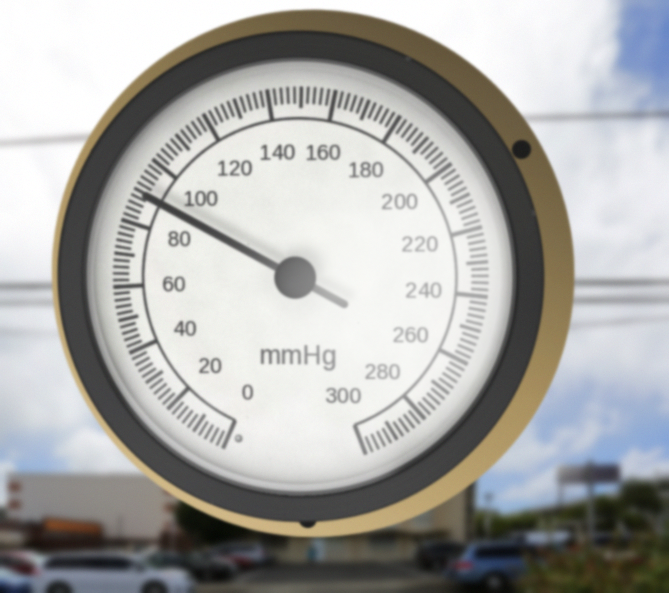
90 mmHg
